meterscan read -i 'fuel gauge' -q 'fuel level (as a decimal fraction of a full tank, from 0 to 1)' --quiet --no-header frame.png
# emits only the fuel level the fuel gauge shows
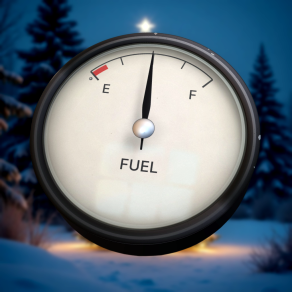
0.5
